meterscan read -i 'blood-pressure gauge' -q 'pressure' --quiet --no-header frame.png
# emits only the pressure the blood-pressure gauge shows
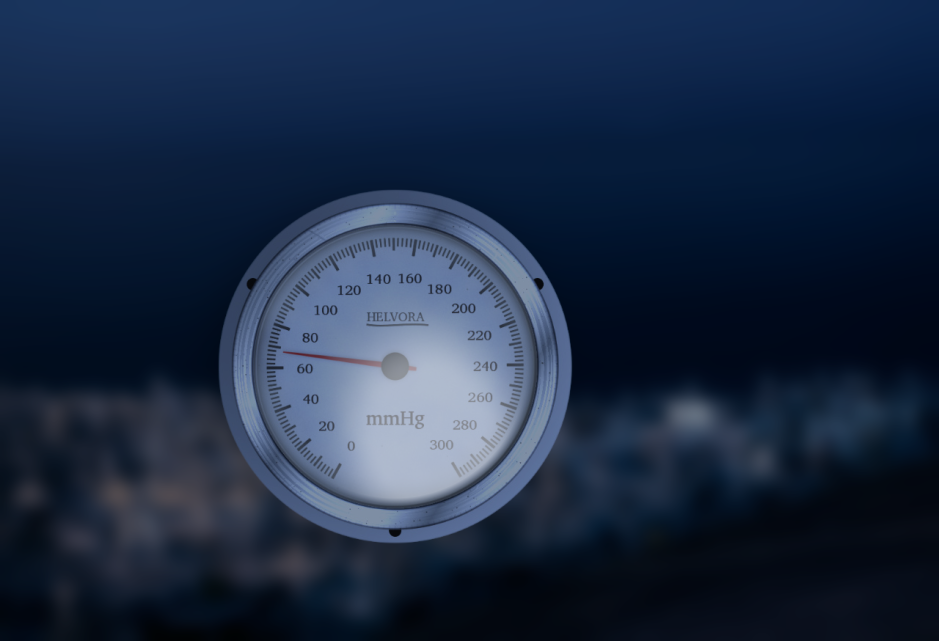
68 mmHg
